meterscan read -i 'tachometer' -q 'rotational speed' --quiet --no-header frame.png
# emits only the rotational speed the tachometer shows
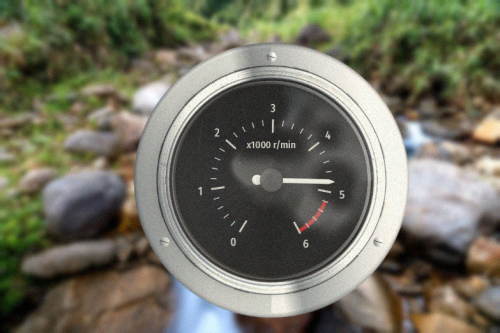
4800 rpm
